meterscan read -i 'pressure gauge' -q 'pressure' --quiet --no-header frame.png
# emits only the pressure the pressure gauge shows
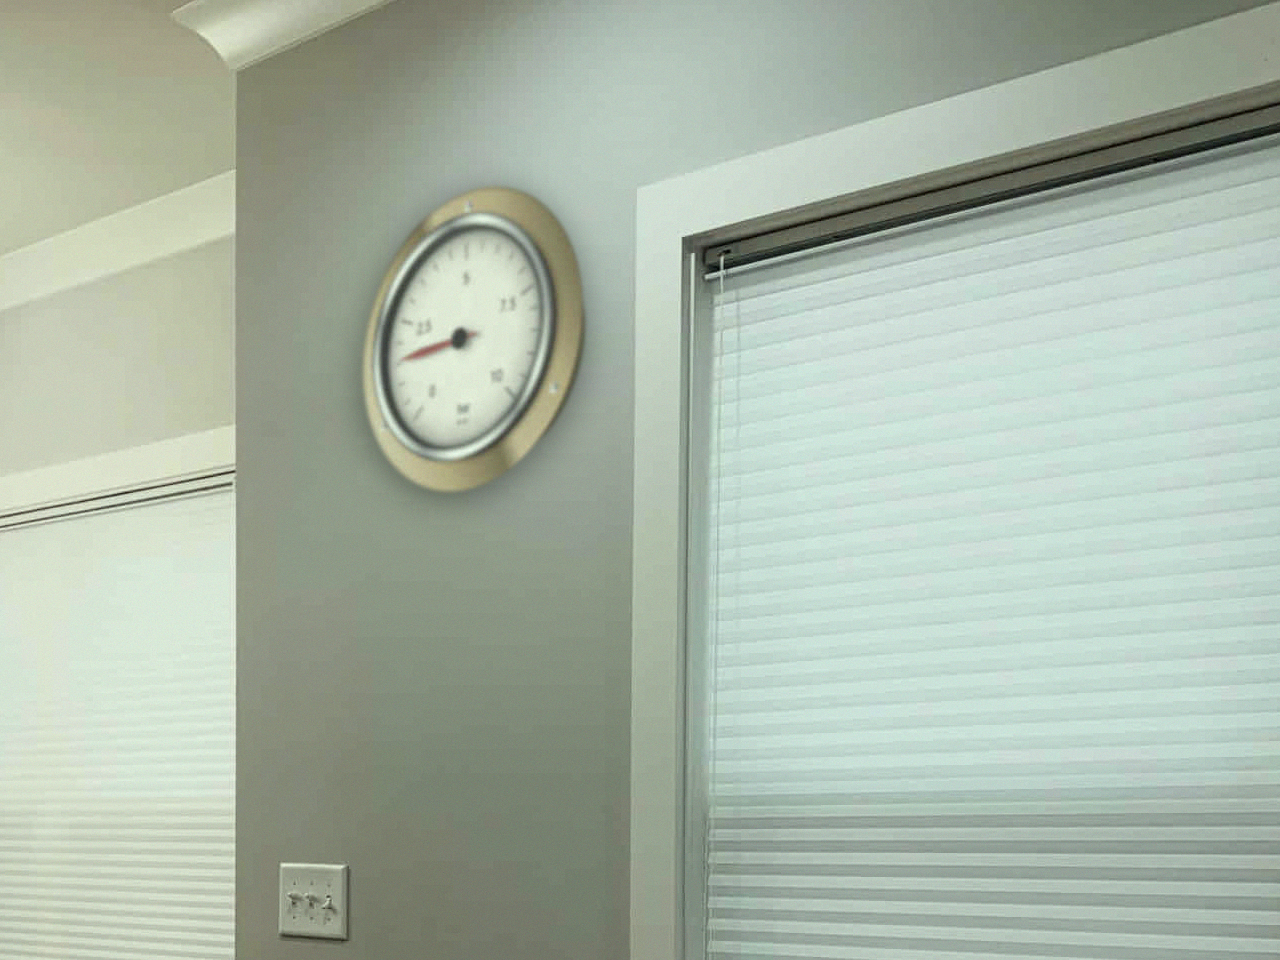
1.5 bar
